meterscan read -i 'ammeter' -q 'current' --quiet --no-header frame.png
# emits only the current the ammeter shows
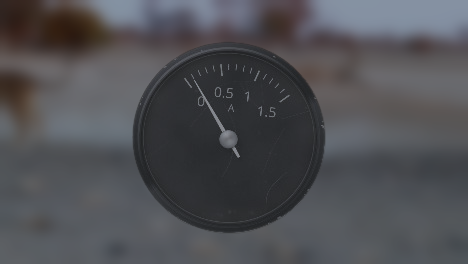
0.1 A
